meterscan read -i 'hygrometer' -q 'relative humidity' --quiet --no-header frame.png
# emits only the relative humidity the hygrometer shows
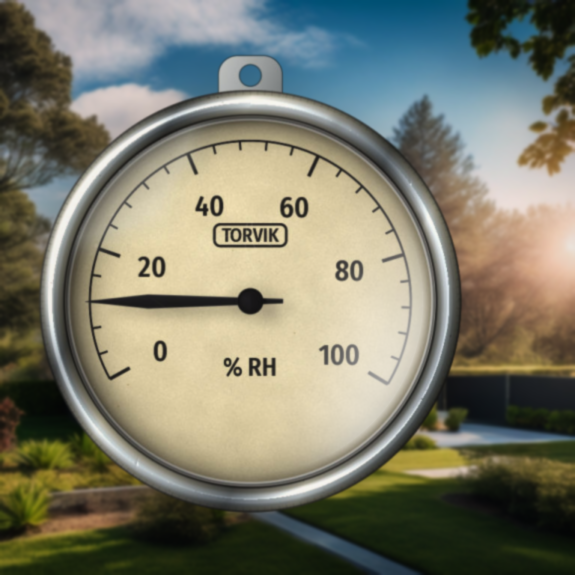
12 %
